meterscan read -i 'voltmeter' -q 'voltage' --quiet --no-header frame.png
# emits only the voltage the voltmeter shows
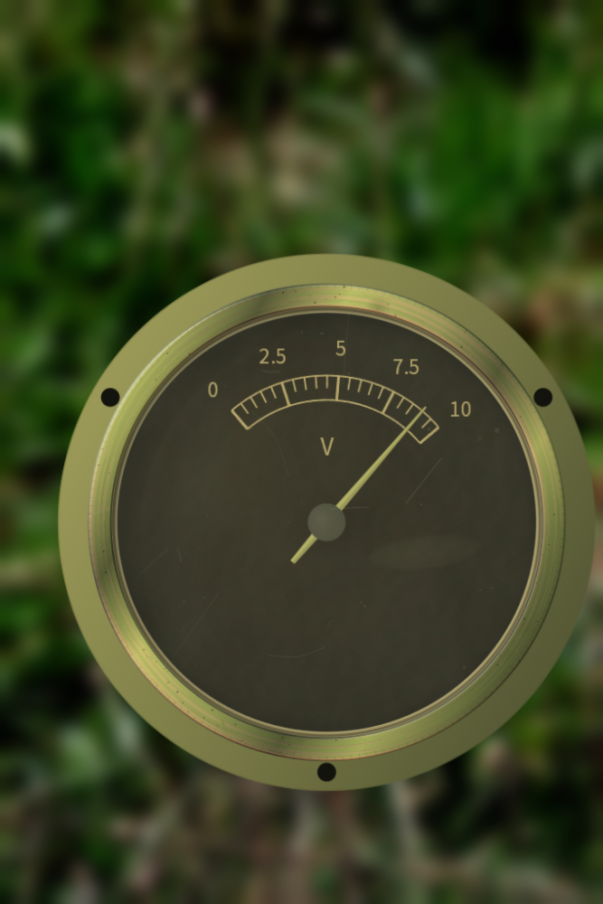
9 V
